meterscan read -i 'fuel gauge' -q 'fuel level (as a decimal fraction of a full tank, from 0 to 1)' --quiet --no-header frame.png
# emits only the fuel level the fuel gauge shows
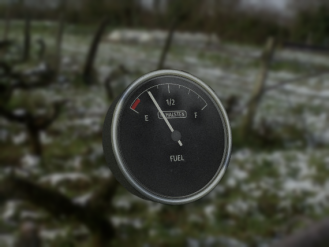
0.25
